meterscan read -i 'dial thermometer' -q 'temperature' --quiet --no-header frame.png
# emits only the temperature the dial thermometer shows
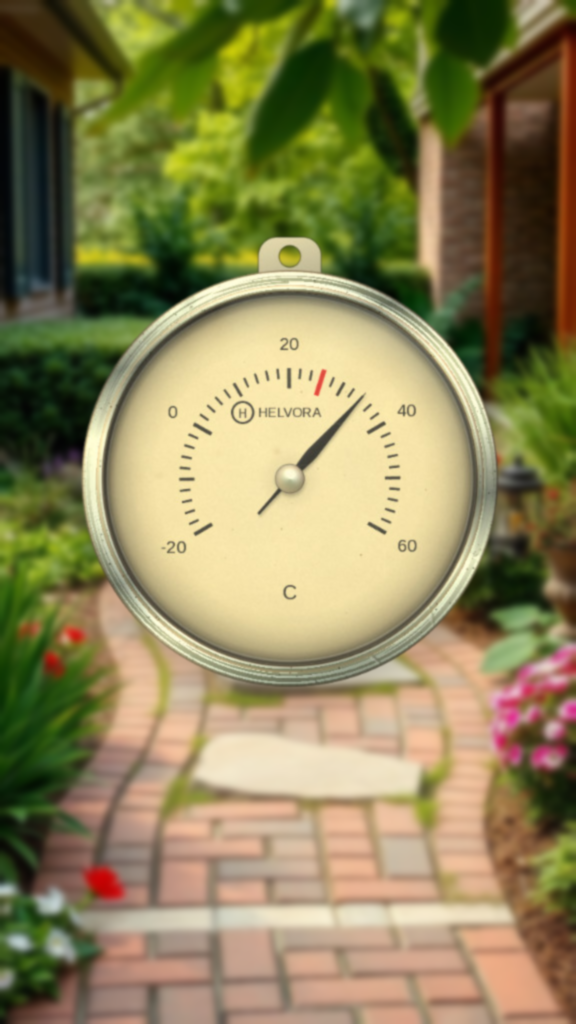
34 °C
